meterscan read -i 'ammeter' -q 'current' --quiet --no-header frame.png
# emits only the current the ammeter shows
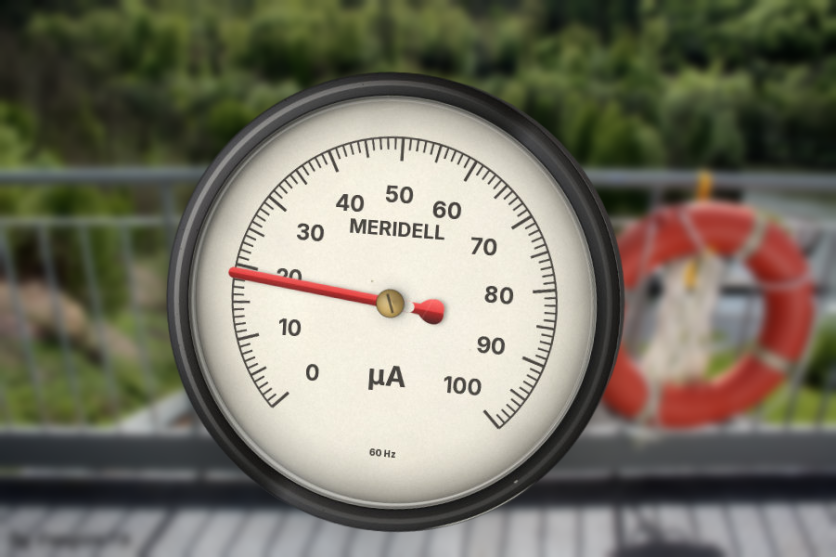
19 µA
